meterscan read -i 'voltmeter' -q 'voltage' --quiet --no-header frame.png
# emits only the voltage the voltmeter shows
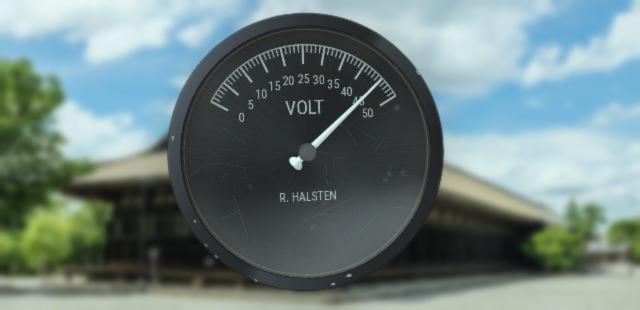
45 V
